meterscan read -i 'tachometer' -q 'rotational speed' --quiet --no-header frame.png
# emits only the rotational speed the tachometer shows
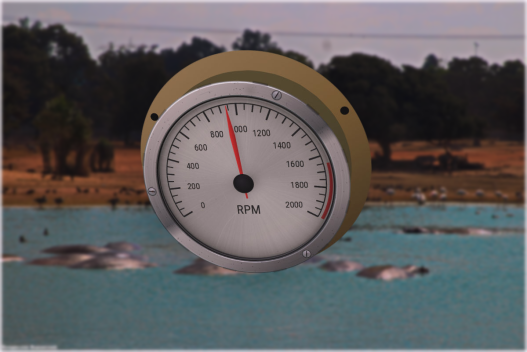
950 rpm
